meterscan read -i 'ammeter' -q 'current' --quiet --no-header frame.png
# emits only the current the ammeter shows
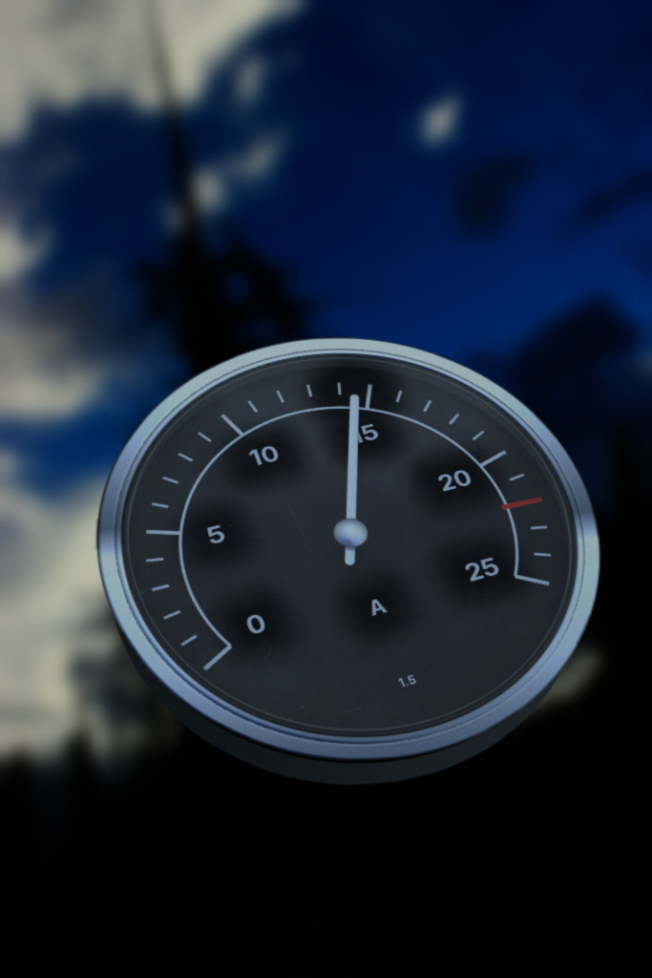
14.5 A
